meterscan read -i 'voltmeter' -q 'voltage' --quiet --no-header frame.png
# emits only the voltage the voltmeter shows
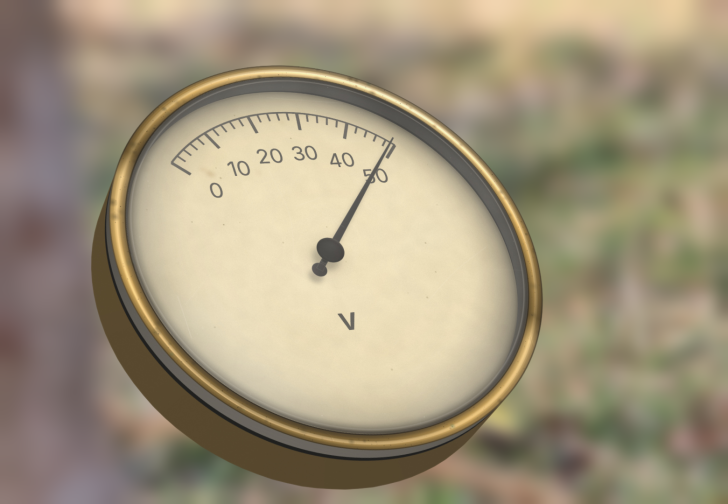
49 V
